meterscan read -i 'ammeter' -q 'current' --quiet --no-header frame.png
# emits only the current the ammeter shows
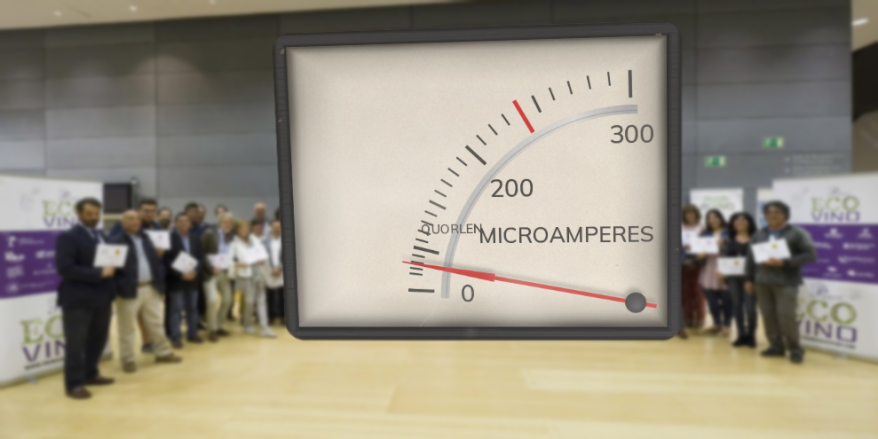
80 µA
